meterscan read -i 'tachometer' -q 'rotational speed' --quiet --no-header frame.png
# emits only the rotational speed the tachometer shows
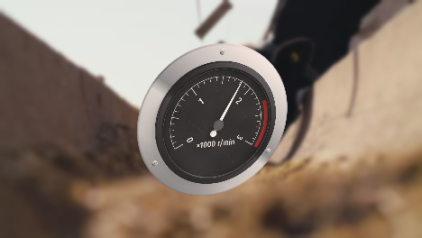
1800 rpm
